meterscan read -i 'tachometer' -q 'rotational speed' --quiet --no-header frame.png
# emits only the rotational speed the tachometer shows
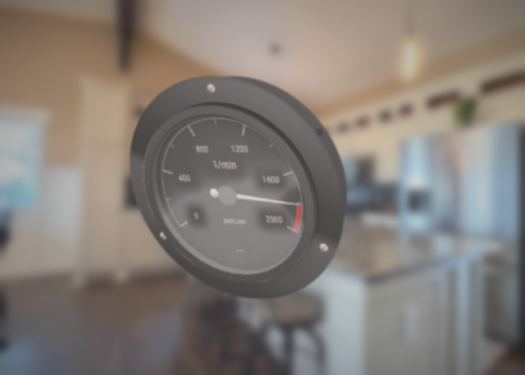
1800 rpm
